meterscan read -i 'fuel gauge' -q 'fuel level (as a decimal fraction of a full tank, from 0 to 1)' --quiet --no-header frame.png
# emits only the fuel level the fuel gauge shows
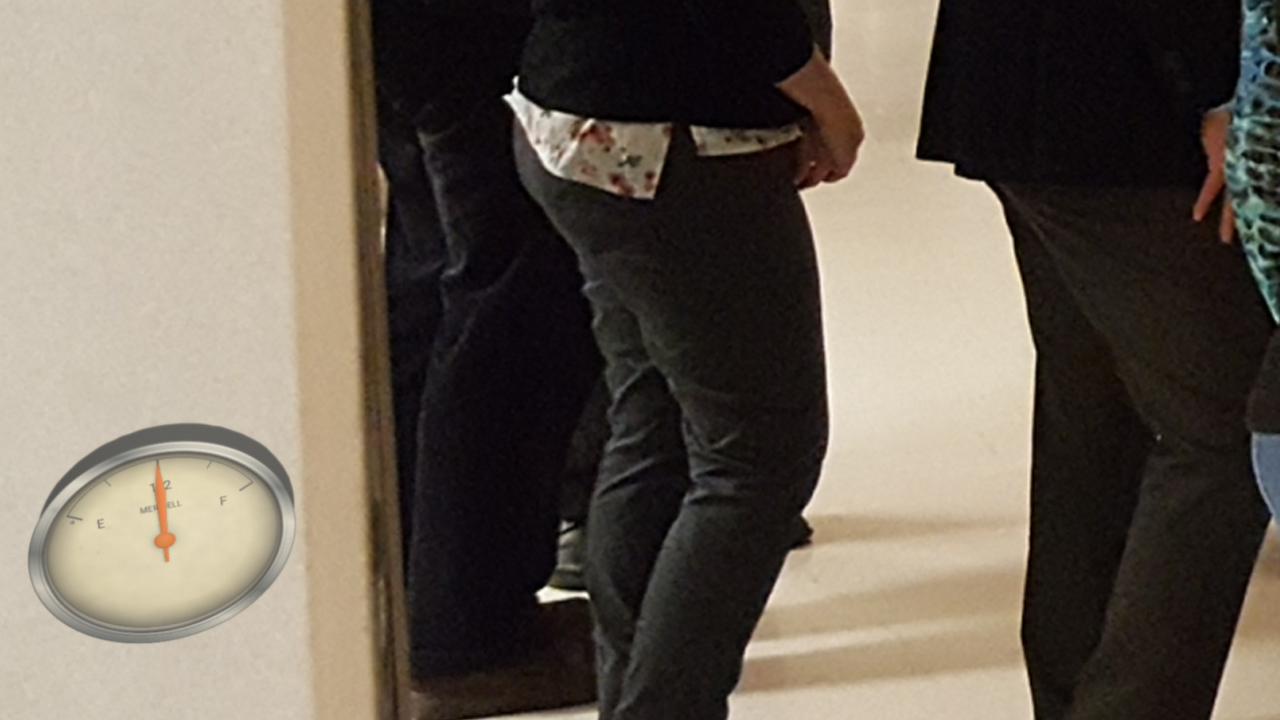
0.5
